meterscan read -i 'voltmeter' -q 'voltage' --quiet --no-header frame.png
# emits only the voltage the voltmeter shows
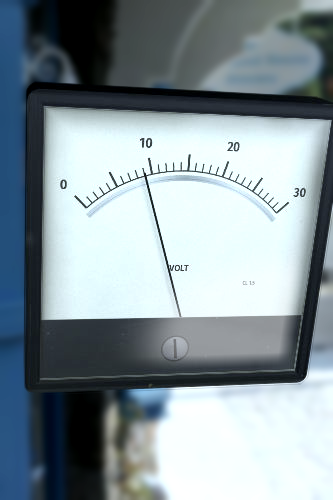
9 V
